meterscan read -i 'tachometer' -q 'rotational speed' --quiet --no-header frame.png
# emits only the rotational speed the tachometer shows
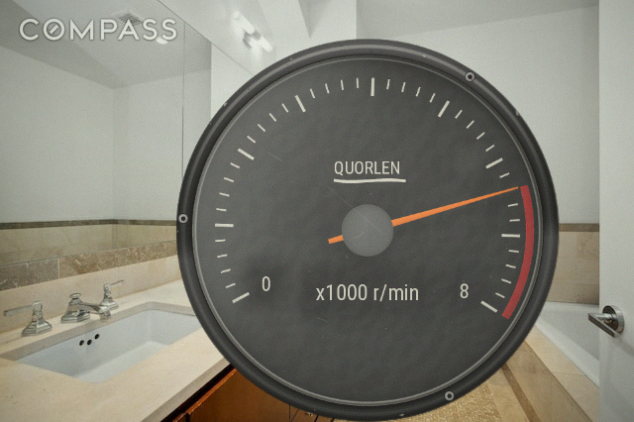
6400 rpm
